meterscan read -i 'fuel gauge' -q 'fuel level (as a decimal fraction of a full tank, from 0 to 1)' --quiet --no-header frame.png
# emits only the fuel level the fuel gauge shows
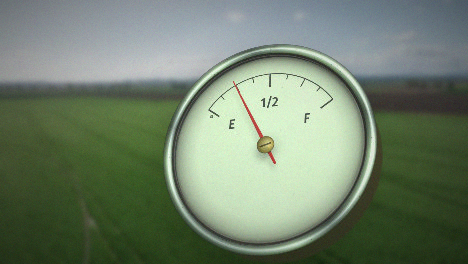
0.25
